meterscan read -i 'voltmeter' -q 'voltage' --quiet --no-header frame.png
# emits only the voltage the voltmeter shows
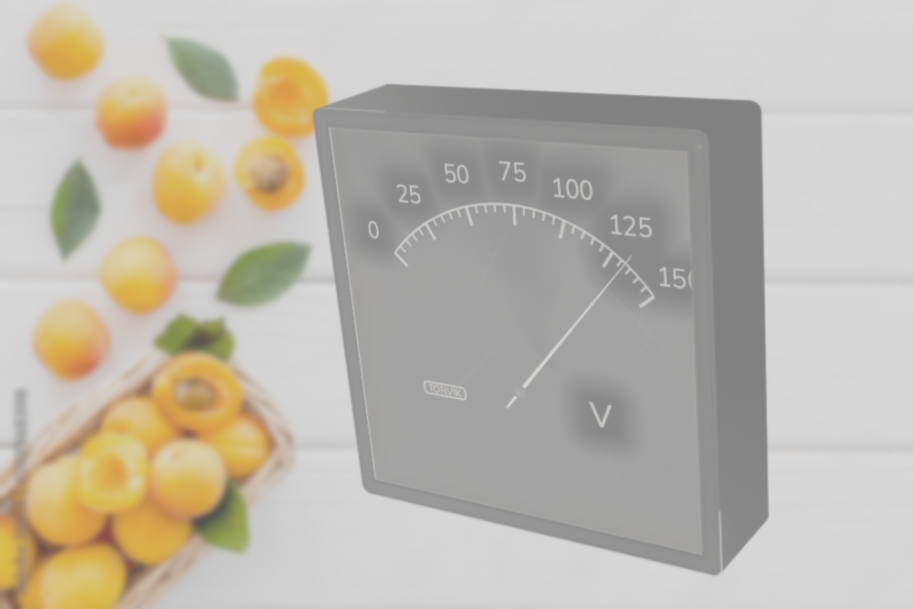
132.5 V
